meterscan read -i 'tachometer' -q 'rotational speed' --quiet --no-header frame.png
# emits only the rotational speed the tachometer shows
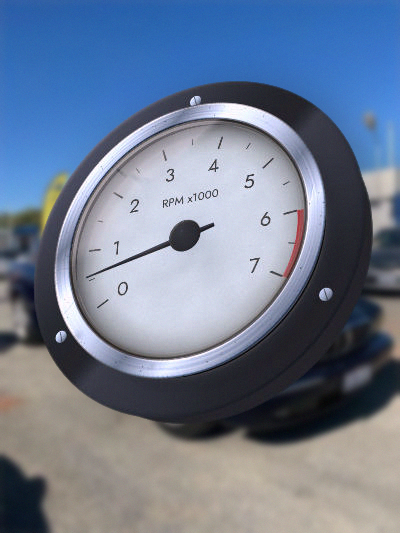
500 rpm
